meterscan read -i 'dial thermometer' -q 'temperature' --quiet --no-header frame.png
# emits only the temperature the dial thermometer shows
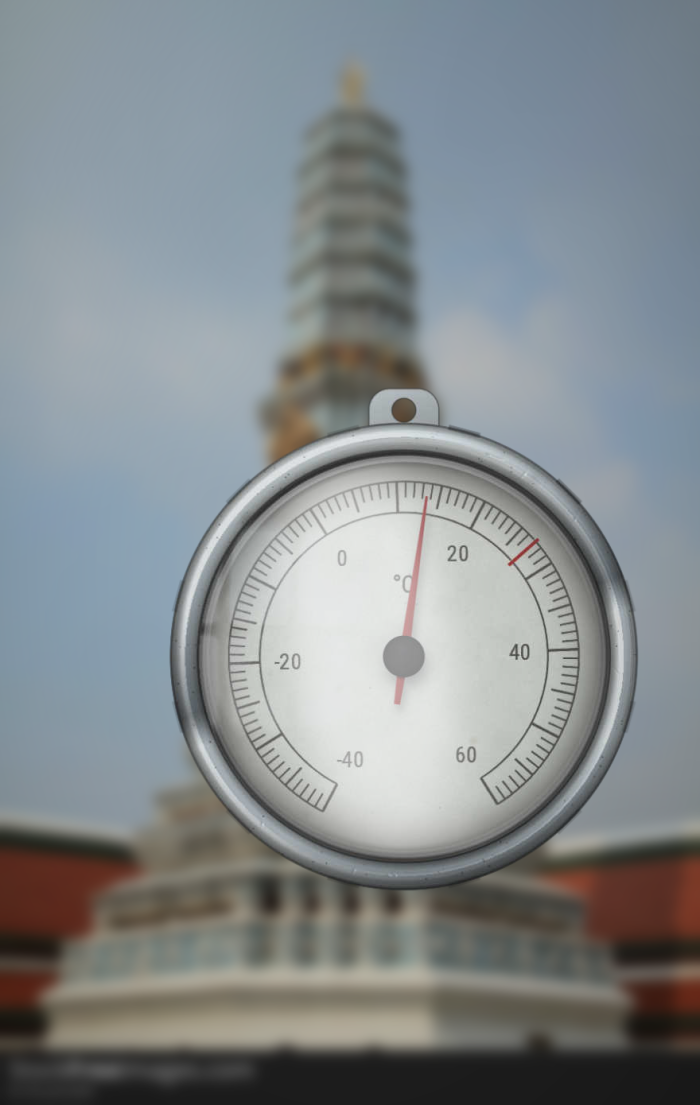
13.5 °C
